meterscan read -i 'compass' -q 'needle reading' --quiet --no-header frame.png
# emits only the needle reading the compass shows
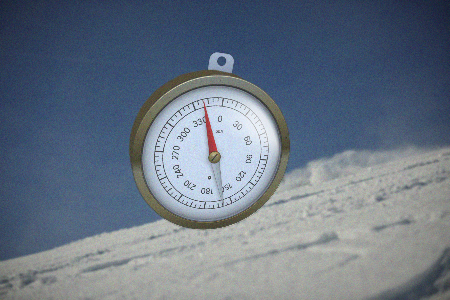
340 °
